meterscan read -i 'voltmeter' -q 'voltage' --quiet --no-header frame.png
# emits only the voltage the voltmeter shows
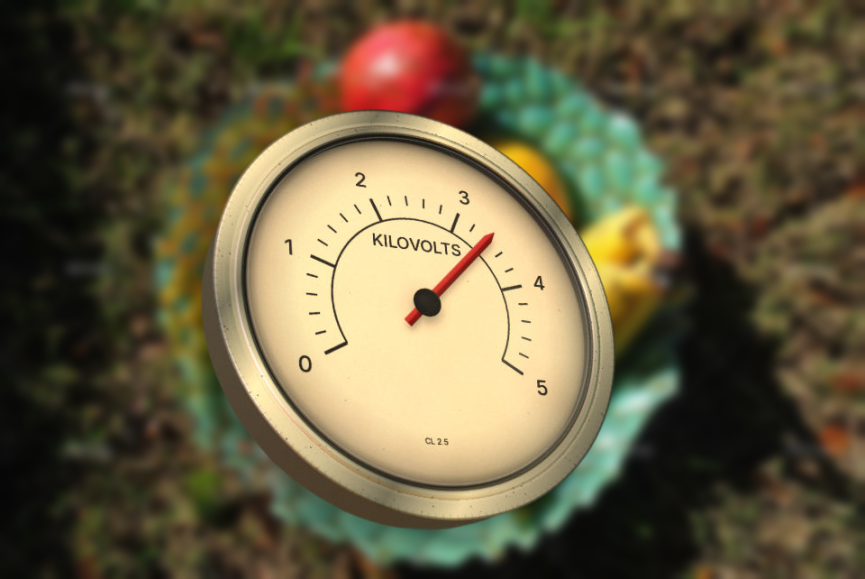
3.4 kV
